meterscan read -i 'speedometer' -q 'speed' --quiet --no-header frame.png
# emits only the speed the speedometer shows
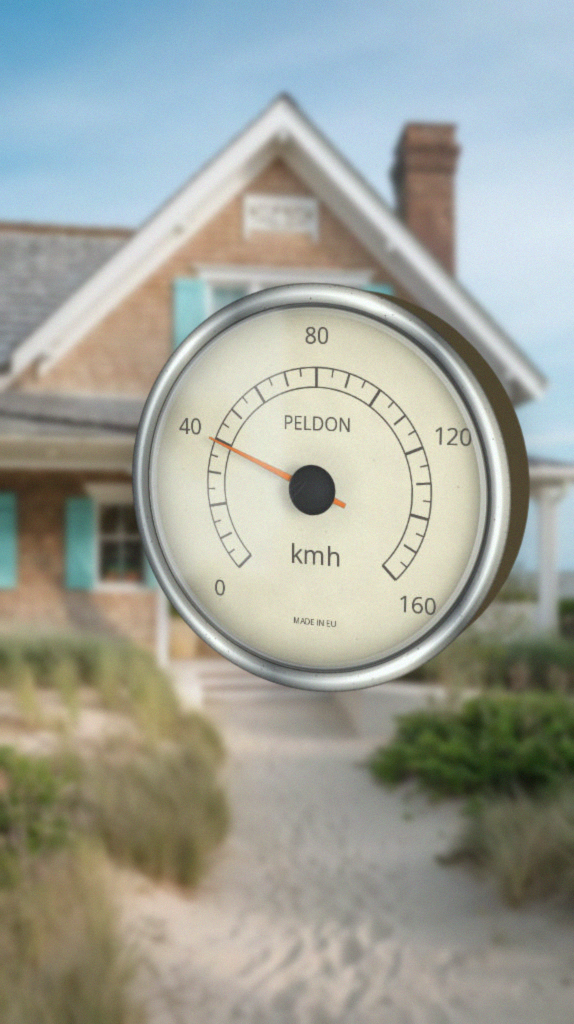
40 km/h
